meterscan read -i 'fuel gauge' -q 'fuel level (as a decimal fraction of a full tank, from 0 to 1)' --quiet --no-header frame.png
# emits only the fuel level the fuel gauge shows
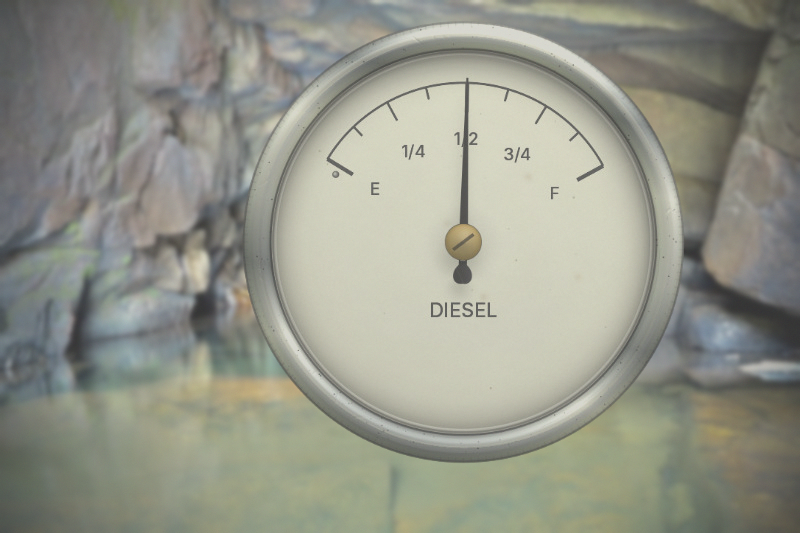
0.5
